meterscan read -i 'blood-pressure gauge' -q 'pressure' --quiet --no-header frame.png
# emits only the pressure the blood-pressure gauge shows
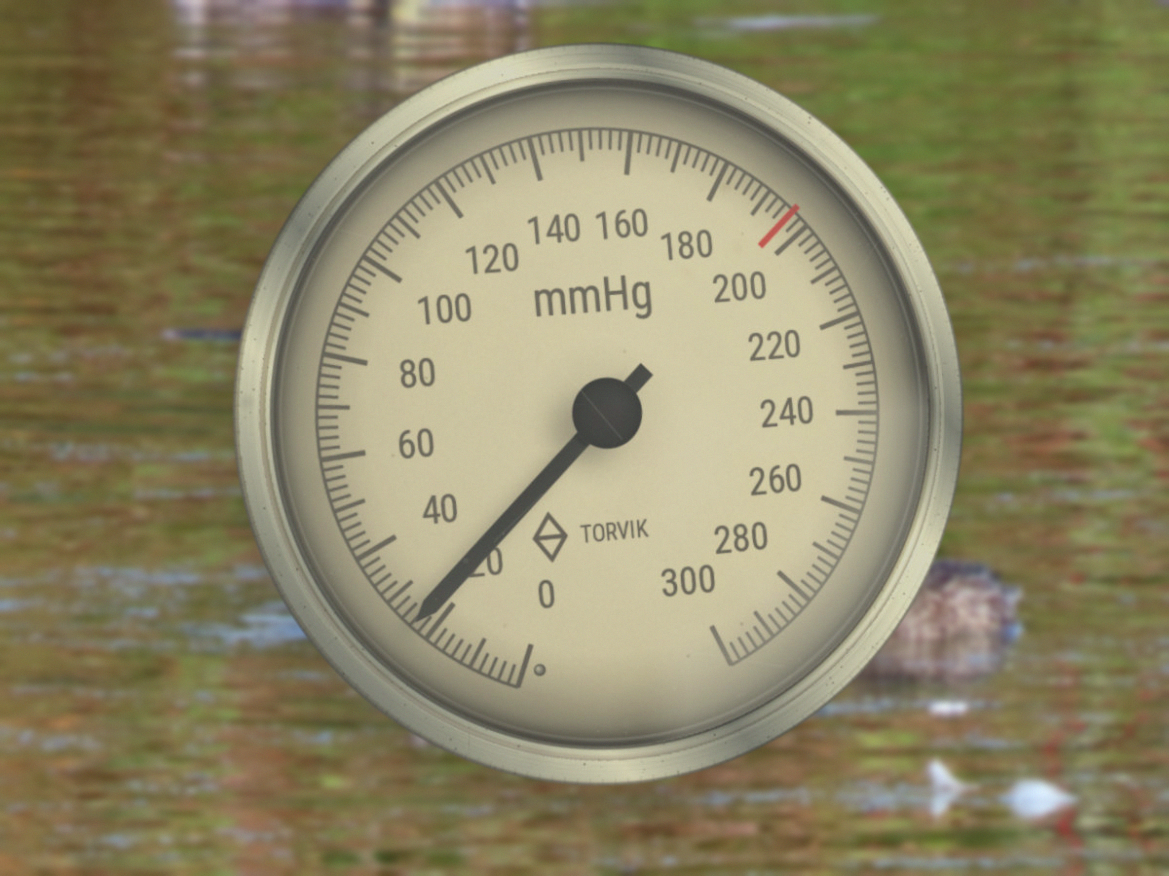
24 mmHg
